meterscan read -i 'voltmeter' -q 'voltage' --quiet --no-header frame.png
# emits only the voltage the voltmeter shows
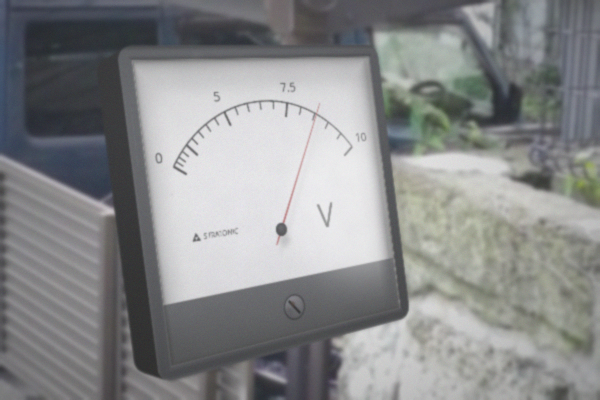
8.5 V
